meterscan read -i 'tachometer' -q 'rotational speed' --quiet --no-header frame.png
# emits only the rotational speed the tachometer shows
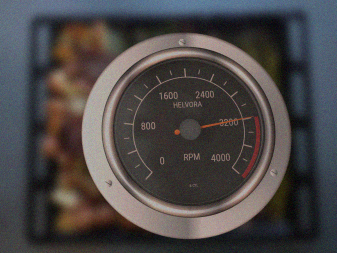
3200 rpm
